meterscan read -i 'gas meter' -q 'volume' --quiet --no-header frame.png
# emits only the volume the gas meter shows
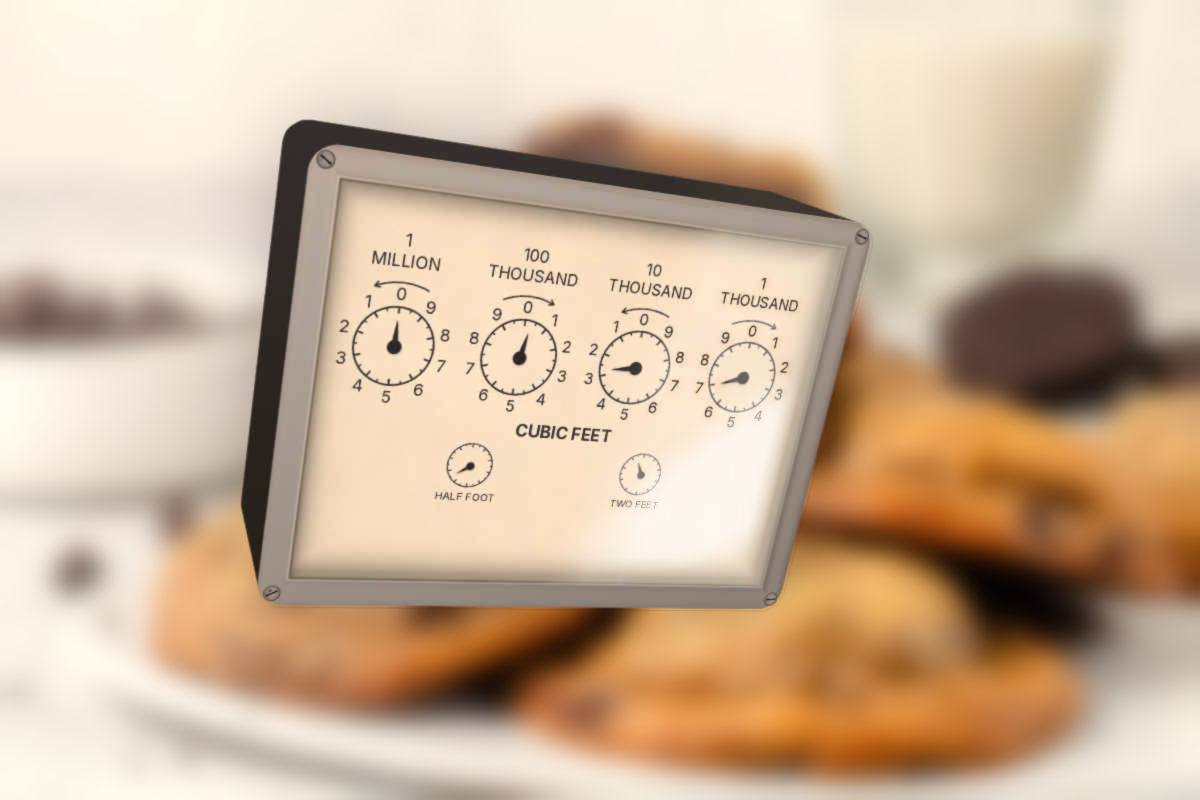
2700 ft³
